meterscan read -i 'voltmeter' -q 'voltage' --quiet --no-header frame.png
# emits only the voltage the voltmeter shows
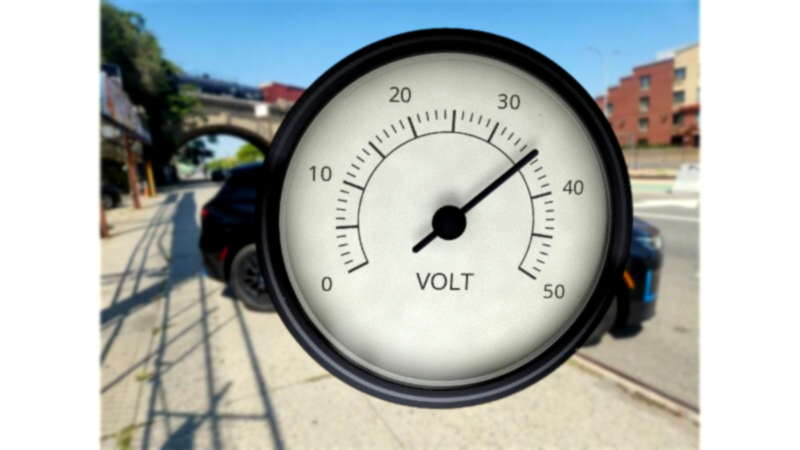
35 V
